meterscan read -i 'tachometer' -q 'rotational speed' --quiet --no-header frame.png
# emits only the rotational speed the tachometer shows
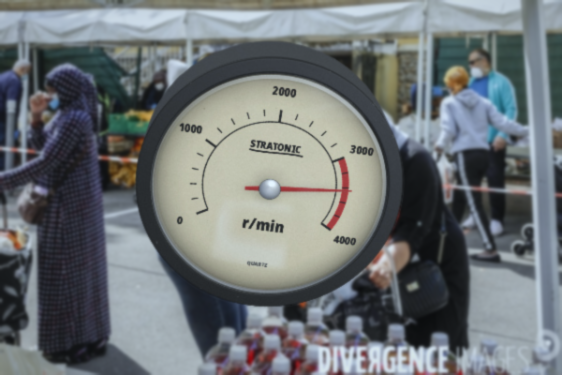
3400 rpm
